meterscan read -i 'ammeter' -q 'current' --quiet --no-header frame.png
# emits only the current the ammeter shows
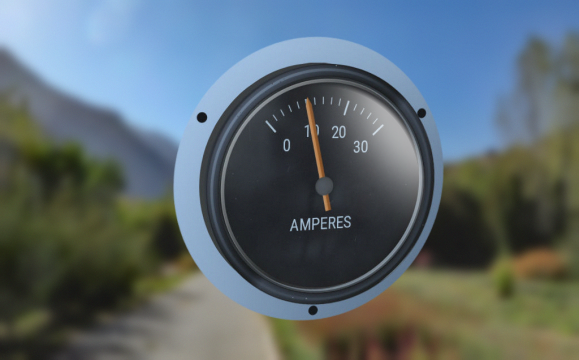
10 A
